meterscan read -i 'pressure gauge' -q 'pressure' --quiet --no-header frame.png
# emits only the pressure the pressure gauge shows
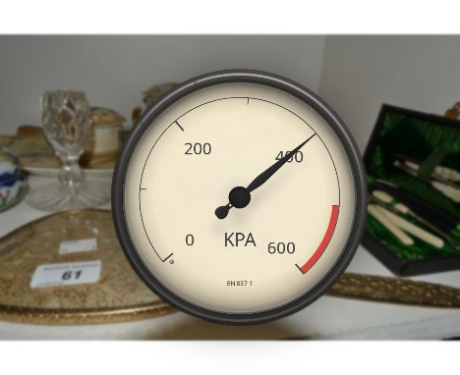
400 kPa
